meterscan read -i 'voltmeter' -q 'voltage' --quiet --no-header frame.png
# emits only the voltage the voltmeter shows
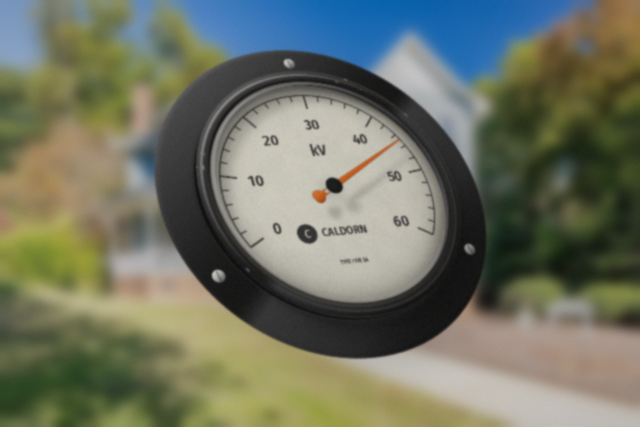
45 kV
